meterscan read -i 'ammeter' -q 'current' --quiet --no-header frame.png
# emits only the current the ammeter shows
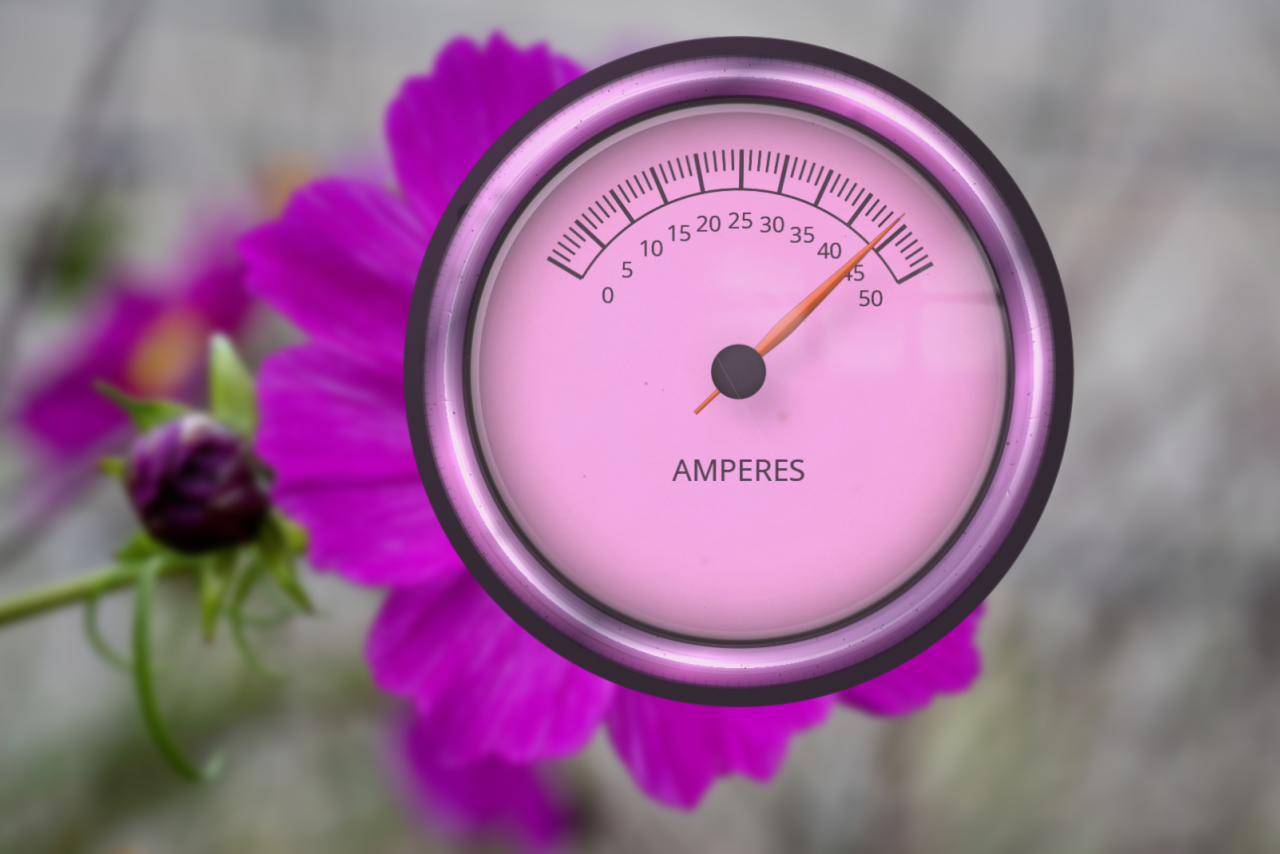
44 A
